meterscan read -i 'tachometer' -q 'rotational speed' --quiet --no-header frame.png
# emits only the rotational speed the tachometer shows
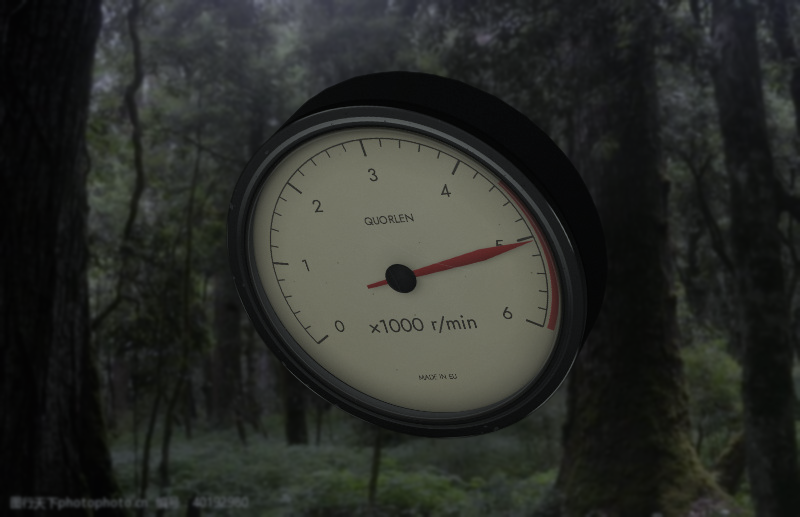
5000 rpm
